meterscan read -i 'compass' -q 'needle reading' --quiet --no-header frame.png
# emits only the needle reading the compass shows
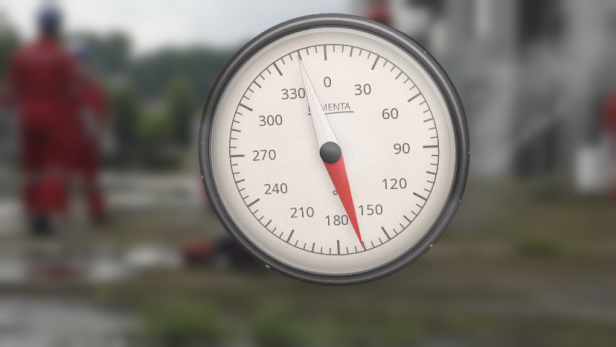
165 °
